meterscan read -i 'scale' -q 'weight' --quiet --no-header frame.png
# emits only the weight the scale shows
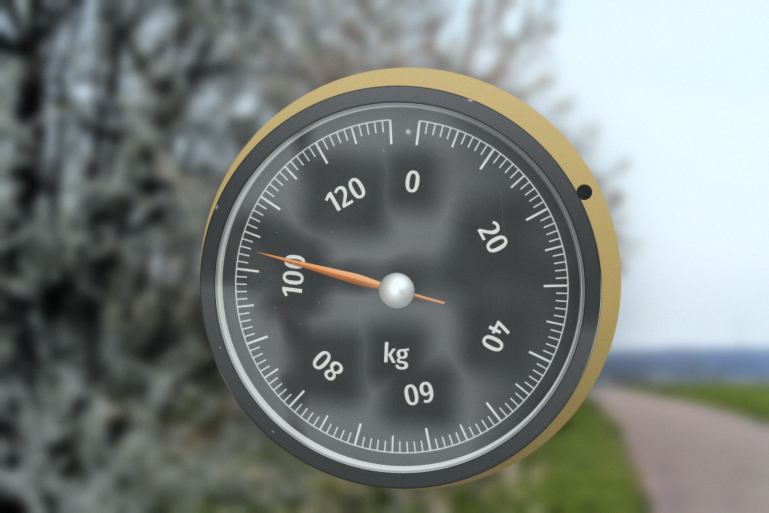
103 kg
